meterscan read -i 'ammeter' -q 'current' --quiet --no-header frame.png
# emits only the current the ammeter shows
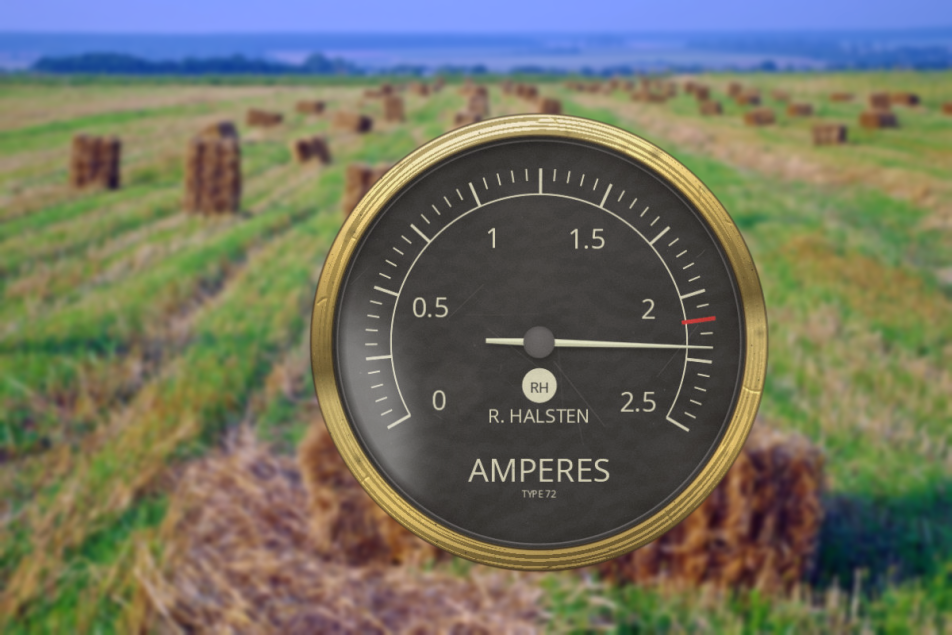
2.2 A
